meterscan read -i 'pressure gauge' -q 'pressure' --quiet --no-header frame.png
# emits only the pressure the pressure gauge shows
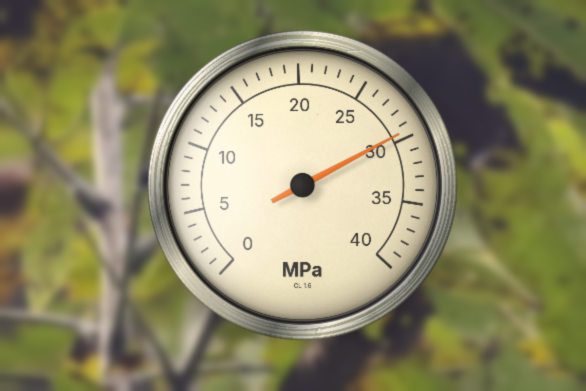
29.5 MPa
